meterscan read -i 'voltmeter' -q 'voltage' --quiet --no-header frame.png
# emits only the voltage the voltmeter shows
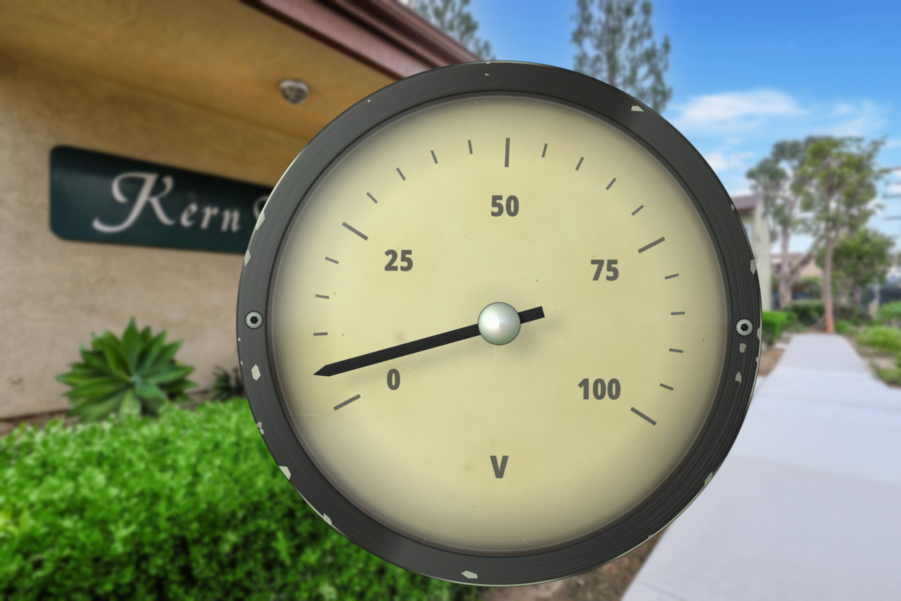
5 V
